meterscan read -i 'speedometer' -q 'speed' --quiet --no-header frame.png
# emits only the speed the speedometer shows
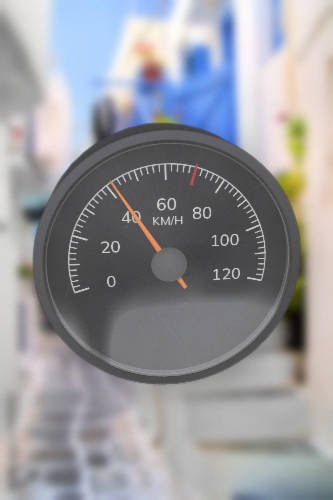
42 km/h
